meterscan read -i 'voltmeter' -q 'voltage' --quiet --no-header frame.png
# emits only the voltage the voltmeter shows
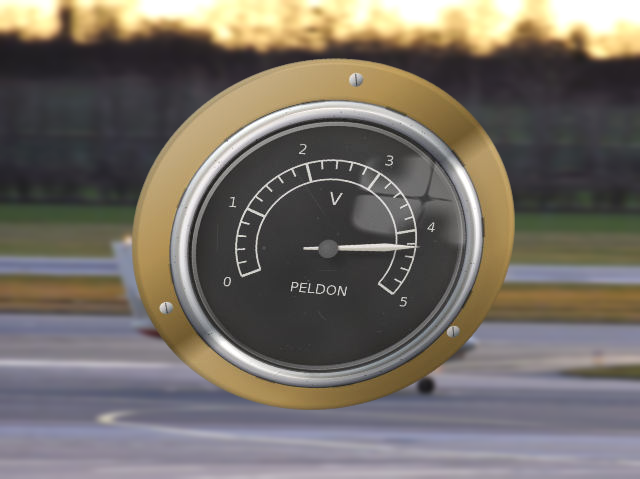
4.2 V
